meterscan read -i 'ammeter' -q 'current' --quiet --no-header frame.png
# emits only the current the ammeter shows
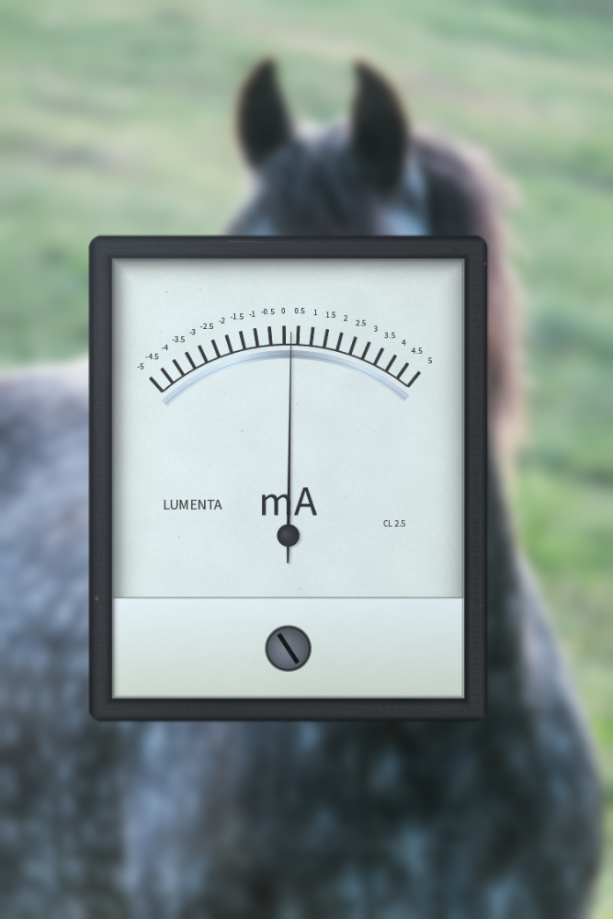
0.25 mA
